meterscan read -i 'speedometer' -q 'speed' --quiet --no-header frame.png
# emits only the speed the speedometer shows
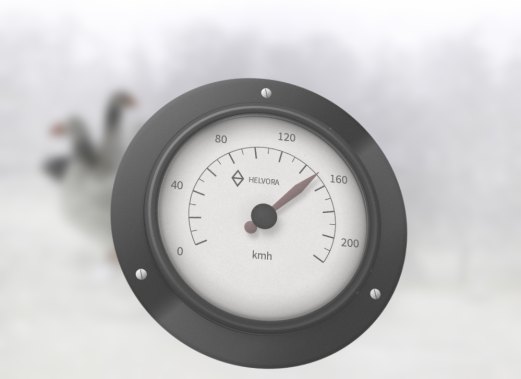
150 km/h
